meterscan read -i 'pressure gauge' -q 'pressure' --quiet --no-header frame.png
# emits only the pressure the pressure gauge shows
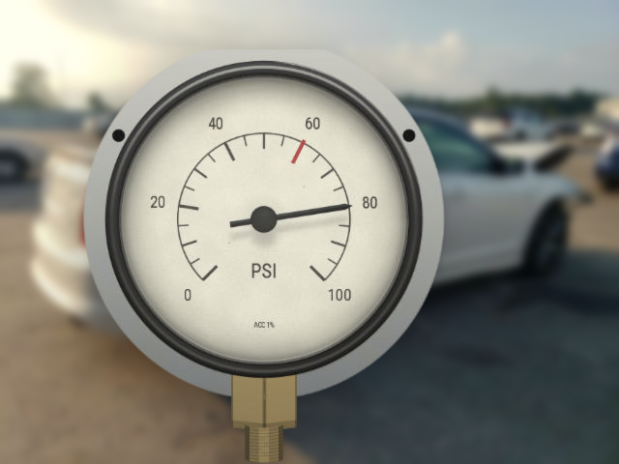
80 psi
